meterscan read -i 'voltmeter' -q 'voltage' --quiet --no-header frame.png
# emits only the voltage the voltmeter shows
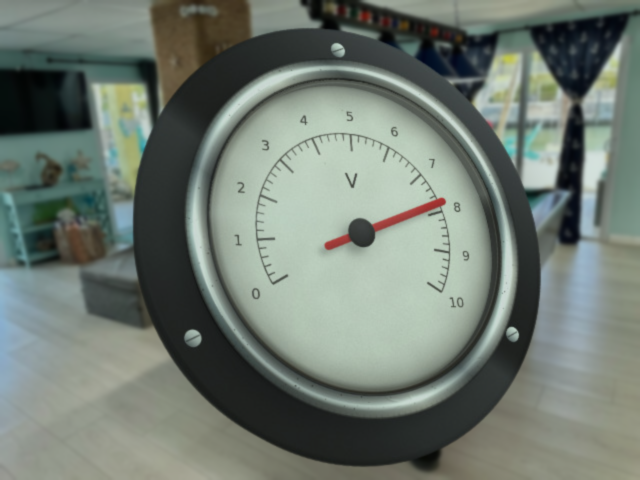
7.8 V
